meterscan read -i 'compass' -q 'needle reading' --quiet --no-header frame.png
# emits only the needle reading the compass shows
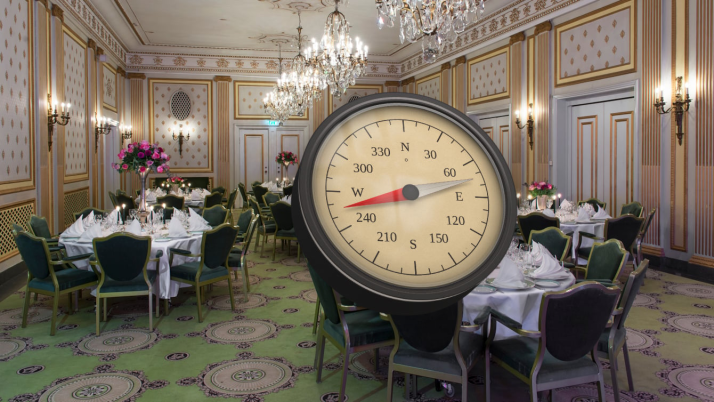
255 °
